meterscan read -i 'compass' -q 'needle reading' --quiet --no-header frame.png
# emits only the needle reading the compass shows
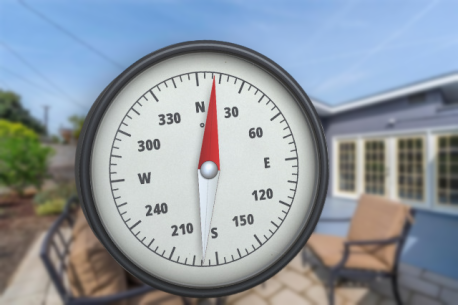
10 °
